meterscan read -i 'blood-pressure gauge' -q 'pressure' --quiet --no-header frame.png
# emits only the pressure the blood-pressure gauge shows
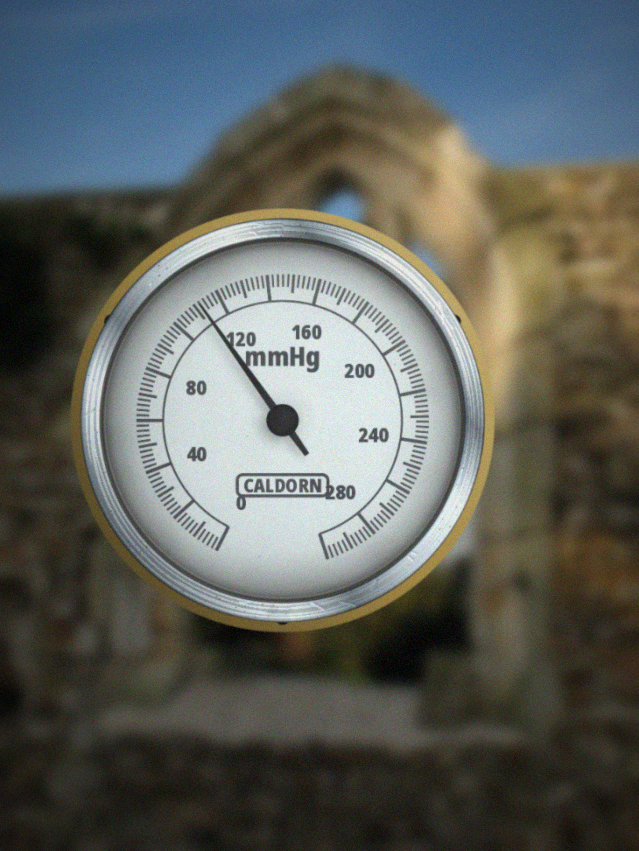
112 mmHg
